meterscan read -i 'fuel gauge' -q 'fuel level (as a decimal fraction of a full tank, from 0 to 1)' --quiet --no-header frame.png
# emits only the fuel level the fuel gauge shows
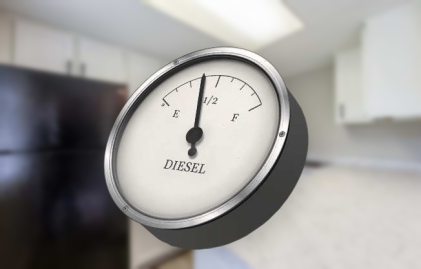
0.375
